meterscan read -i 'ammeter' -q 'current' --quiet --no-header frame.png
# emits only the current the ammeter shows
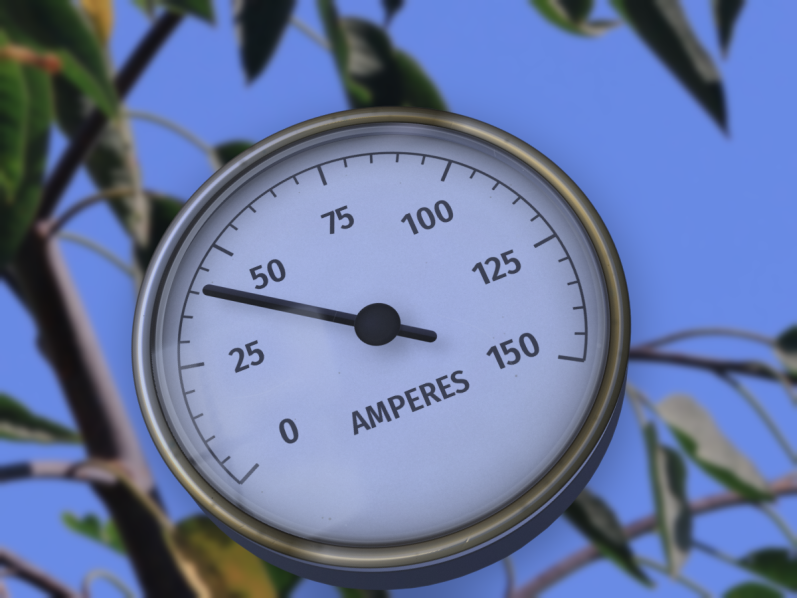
40 A
